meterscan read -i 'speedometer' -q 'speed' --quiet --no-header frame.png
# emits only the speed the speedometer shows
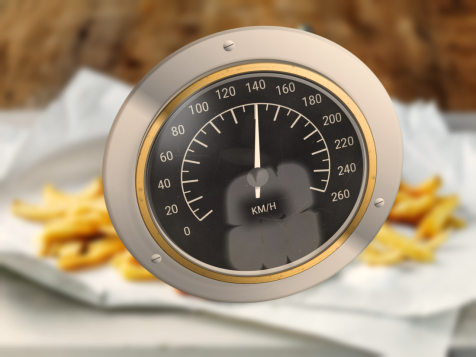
140 km/h
